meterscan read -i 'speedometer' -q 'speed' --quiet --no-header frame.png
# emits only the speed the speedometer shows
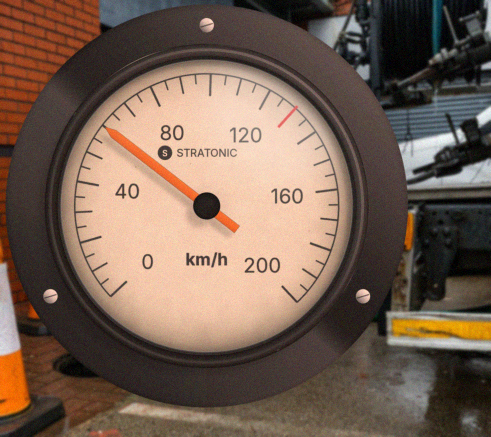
60 km/h
